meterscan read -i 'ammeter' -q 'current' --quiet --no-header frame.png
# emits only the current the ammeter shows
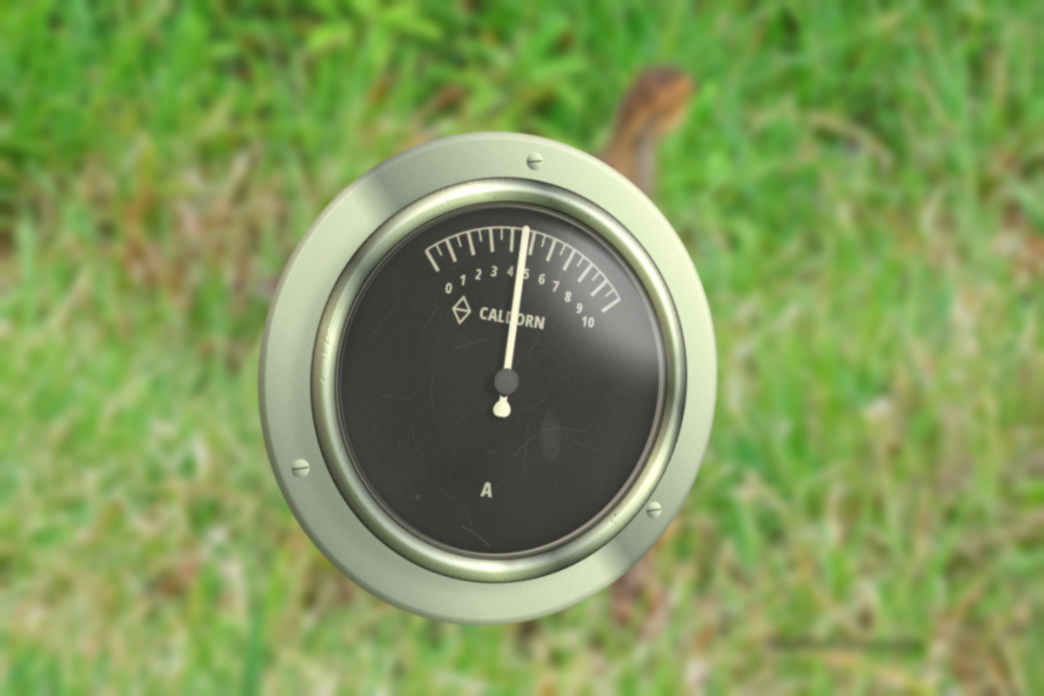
4.5 A
